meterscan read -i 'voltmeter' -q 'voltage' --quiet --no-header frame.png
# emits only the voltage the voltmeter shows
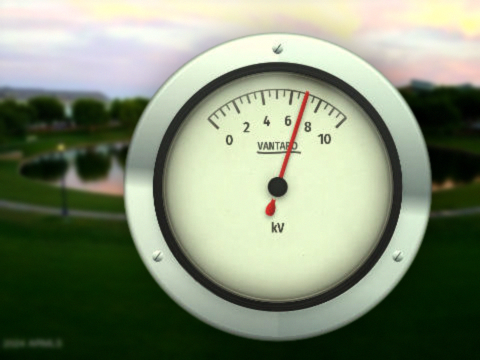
7 kV
